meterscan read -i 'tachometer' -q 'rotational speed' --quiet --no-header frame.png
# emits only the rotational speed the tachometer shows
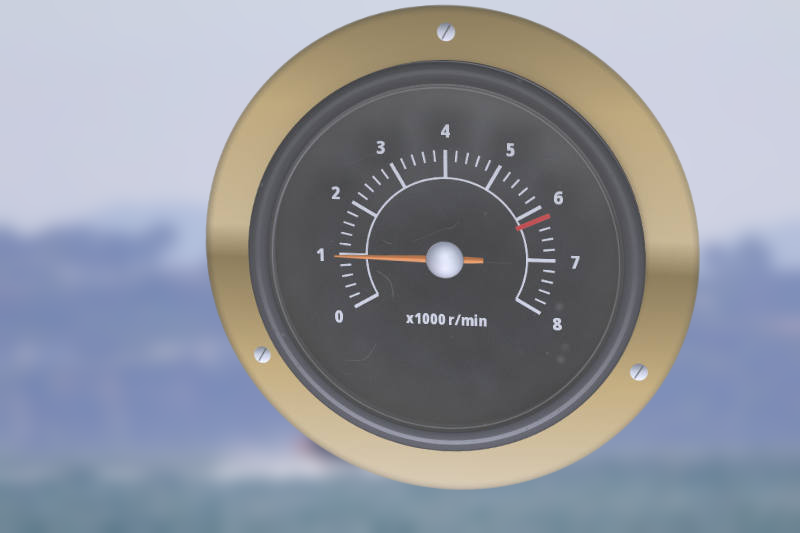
1000 rpm
